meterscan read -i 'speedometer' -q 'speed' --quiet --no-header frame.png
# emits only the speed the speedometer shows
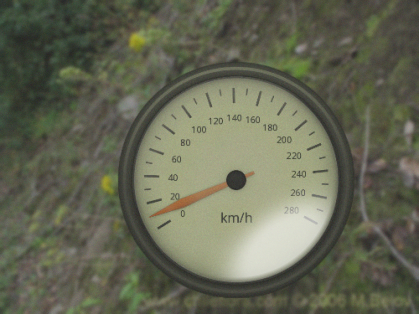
10 km/h
